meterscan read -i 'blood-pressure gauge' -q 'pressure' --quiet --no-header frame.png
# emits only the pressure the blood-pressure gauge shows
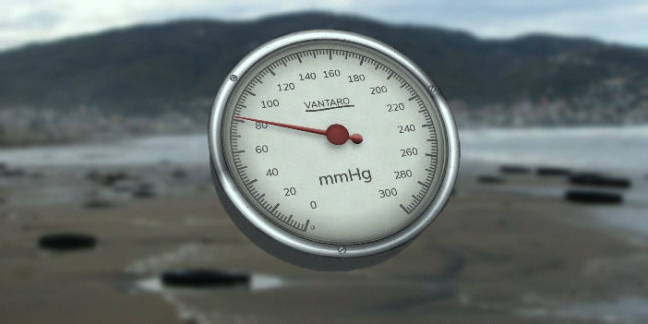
80 mmHg
